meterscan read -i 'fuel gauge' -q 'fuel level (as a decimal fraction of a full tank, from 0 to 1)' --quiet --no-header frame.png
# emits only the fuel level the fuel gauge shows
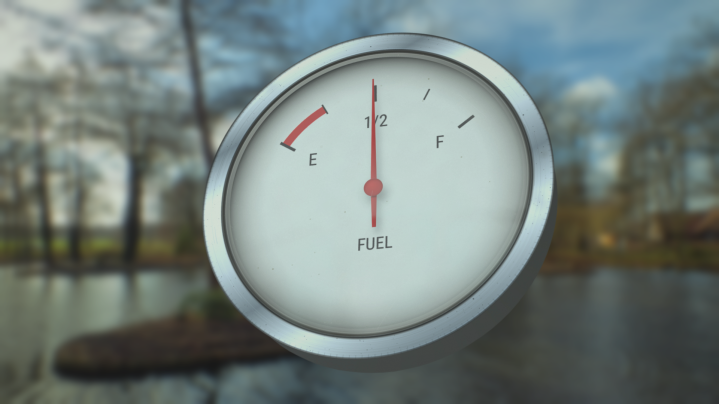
0.5
